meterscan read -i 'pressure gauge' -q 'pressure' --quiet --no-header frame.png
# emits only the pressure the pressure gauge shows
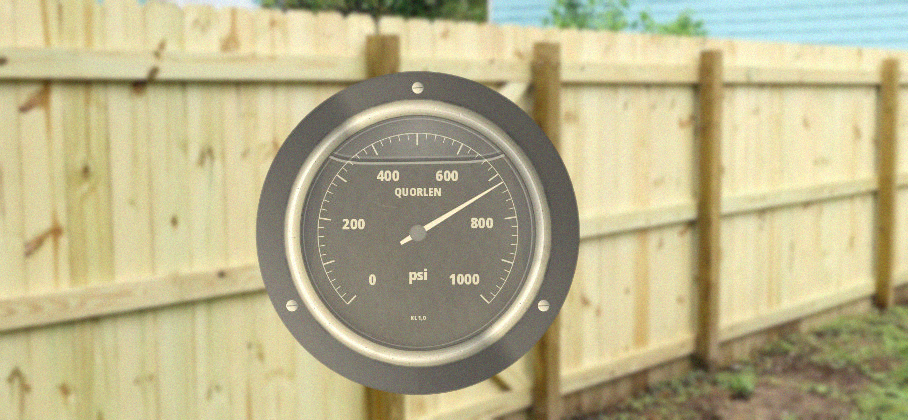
720 psi
